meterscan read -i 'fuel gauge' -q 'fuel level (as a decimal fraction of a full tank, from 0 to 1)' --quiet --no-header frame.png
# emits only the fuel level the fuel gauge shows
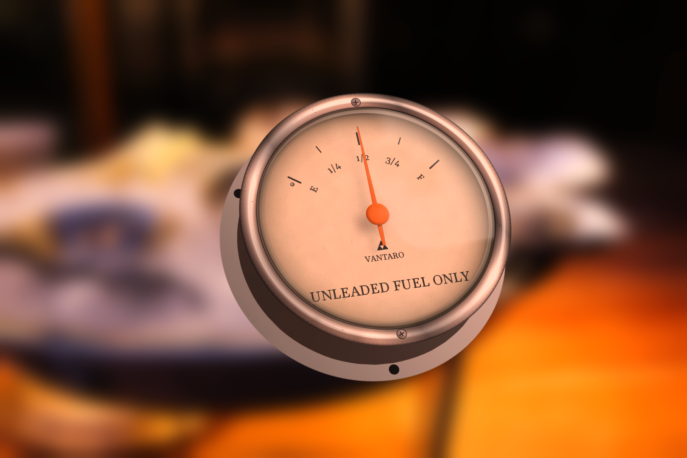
0.5
